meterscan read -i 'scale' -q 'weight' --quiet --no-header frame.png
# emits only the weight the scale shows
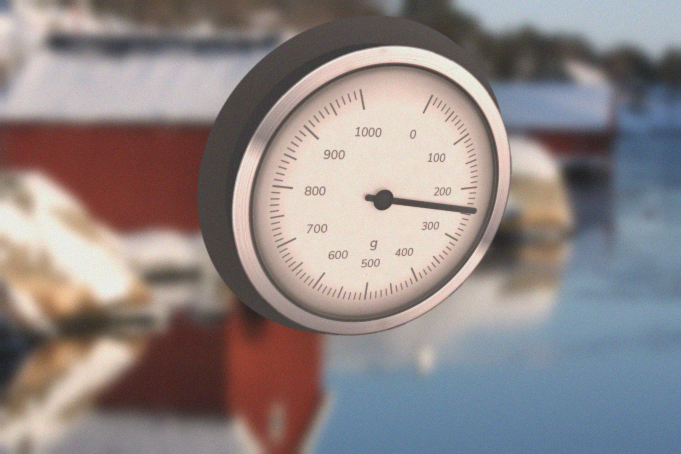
240 g
